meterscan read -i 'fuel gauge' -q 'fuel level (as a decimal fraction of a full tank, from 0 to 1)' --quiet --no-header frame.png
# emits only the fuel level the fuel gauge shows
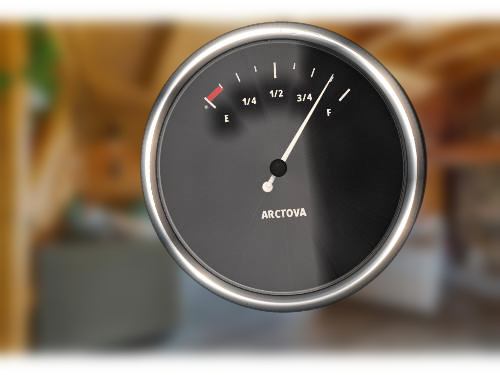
0.875
